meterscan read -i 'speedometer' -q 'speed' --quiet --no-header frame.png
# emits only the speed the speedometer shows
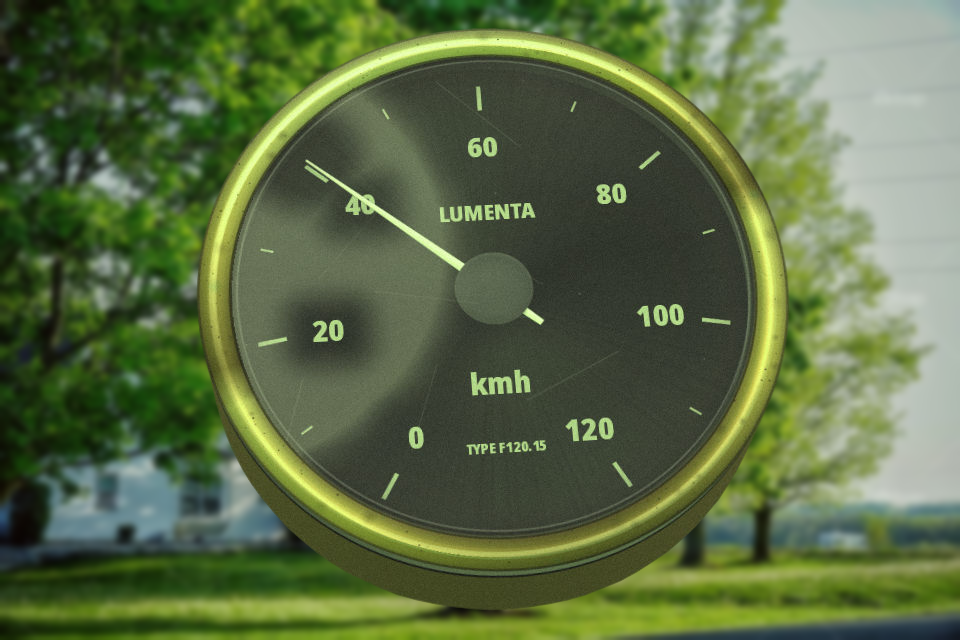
40 km/h
